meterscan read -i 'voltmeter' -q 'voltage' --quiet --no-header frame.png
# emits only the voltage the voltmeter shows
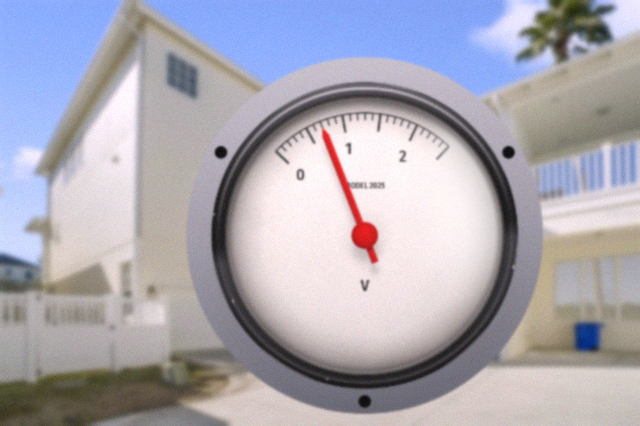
0.7 V
